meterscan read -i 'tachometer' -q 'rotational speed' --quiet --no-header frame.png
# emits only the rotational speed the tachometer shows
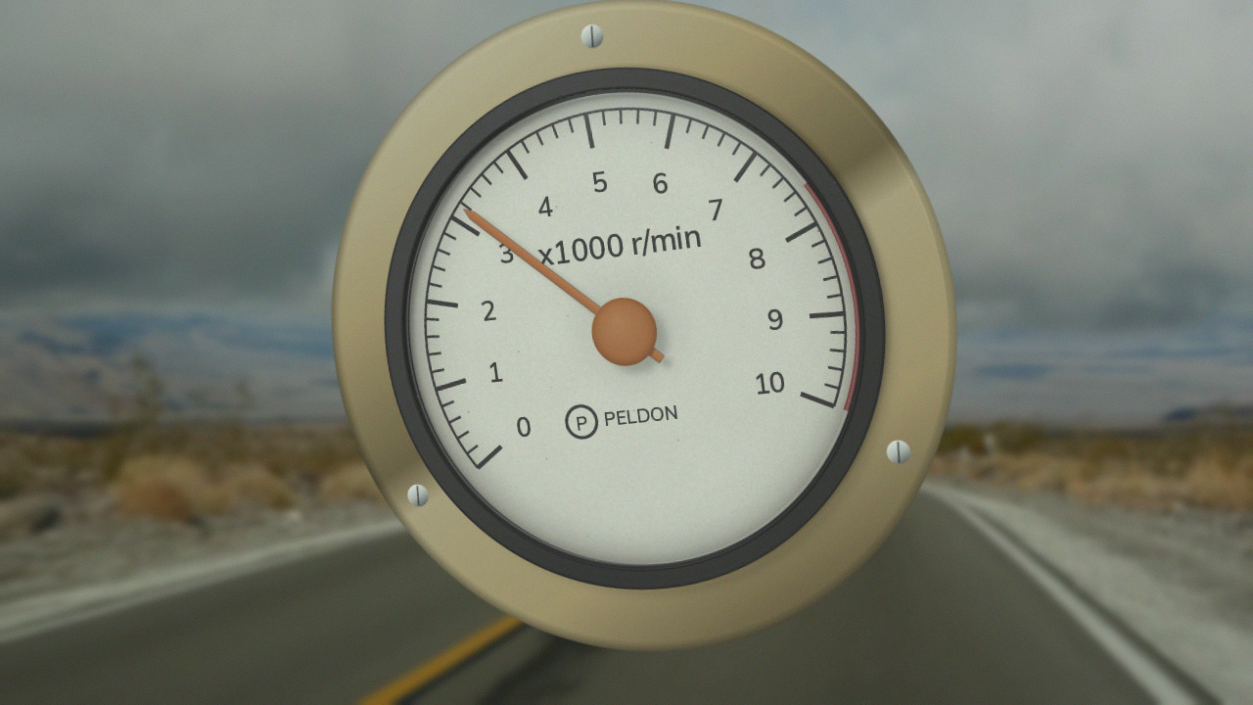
3200 rpm
